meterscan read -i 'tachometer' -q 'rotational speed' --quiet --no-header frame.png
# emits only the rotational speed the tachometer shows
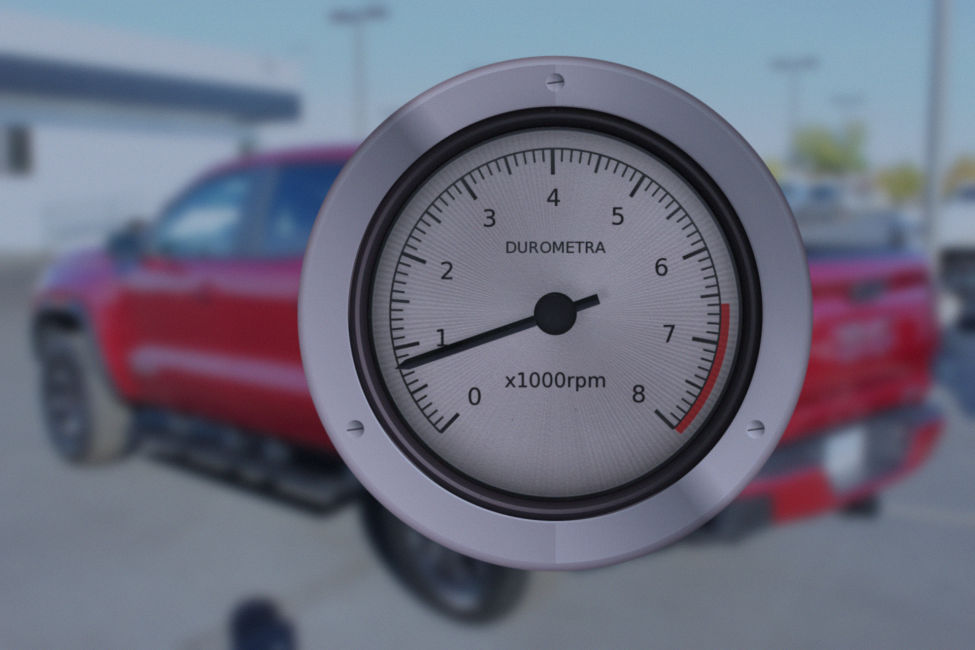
800 rpm
